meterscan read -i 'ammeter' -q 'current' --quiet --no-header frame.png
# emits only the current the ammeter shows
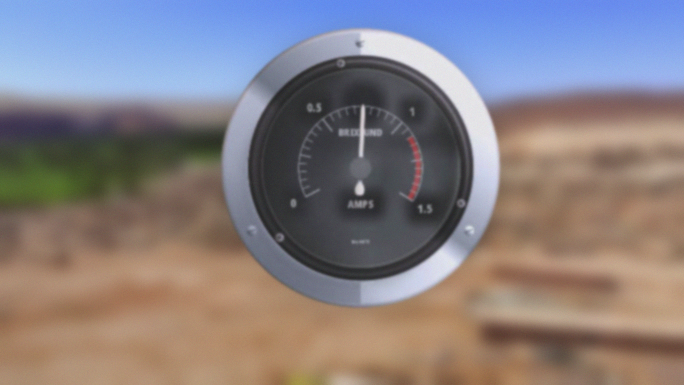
0.75 A
